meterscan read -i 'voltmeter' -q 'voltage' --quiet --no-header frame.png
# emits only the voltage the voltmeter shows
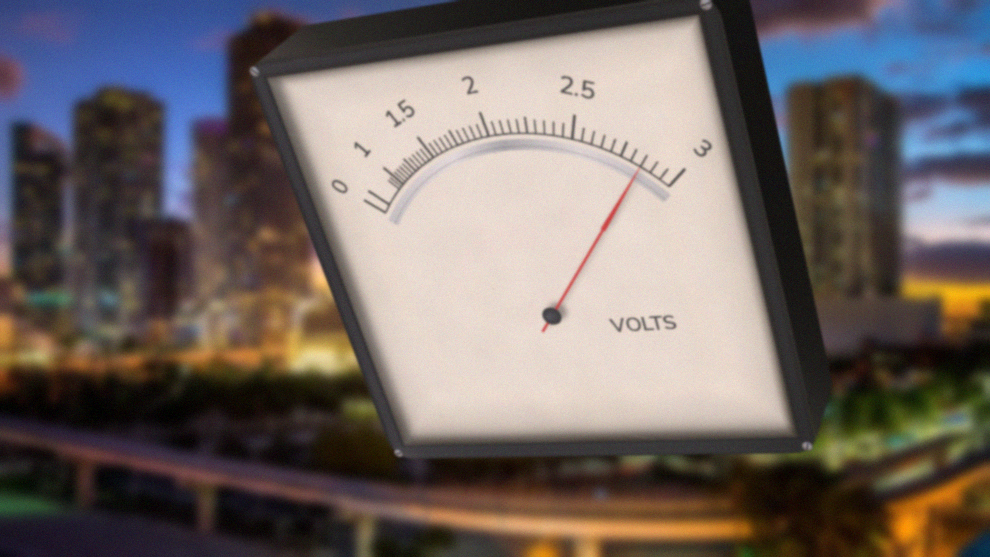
2.85 V
